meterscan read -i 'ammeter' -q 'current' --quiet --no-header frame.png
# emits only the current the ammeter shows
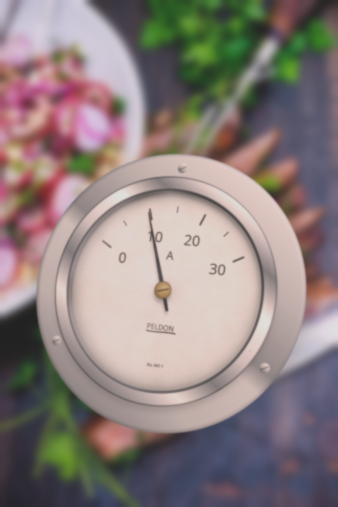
10 A
